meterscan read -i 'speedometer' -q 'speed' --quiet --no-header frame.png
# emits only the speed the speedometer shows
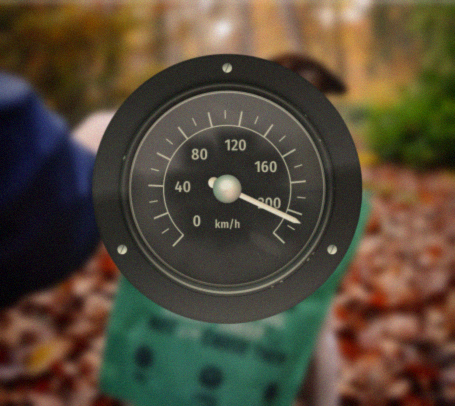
205 km/h
